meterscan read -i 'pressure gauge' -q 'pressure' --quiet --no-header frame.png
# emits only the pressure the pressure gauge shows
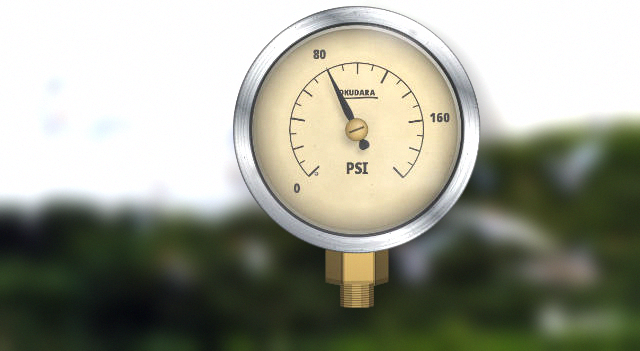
80 psi
